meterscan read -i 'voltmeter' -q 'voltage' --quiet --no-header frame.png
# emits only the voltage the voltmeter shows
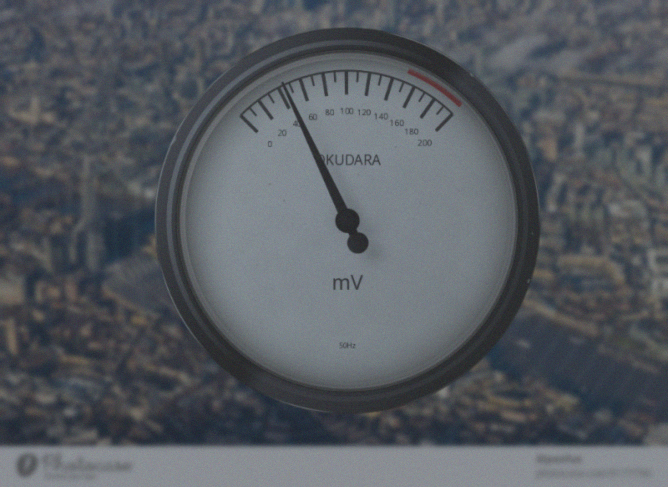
45 mV
